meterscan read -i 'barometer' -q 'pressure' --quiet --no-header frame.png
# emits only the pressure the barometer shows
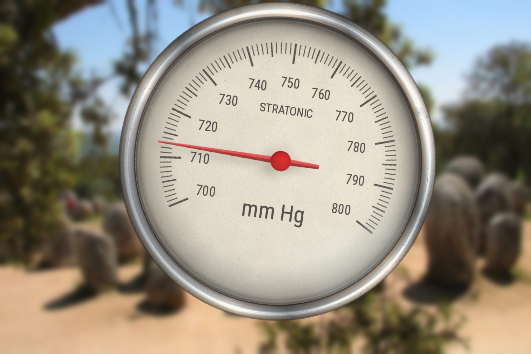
713 mmHg
